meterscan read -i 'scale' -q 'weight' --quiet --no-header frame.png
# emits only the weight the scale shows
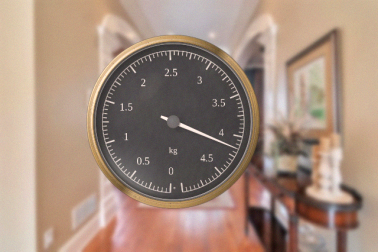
4.15 kg
